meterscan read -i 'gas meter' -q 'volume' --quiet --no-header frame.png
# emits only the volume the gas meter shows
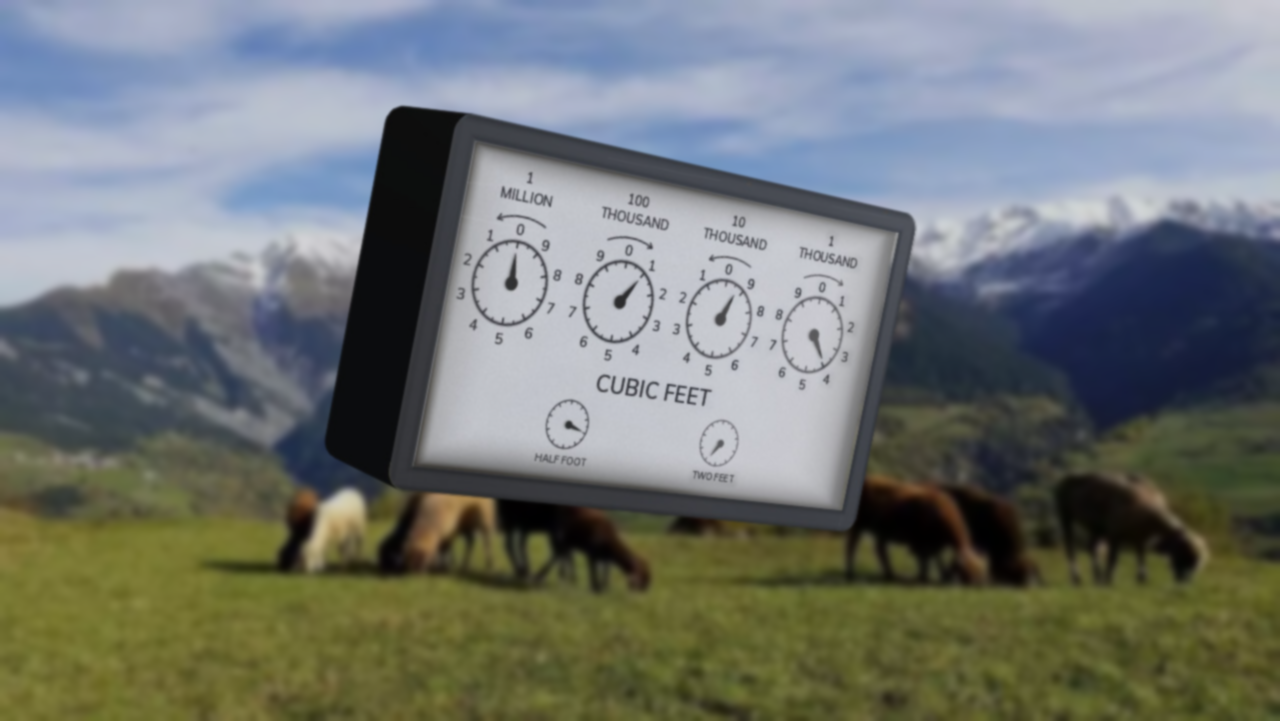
9400 ft³
